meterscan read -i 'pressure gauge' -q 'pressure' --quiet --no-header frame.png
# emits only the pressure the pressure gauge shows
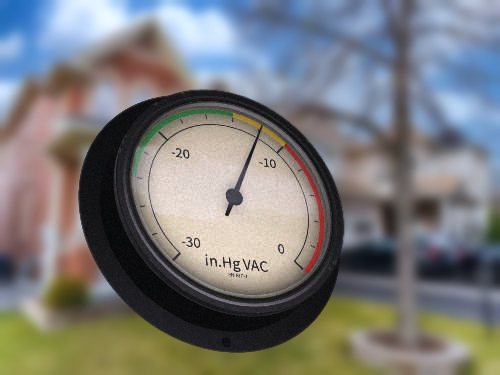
-12 inHg
